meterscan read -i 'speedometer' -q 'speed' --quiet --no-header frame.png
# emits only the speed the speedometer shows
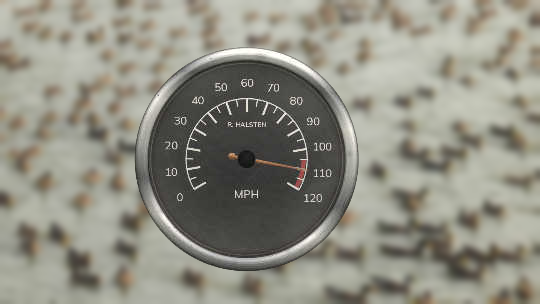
110 mph
